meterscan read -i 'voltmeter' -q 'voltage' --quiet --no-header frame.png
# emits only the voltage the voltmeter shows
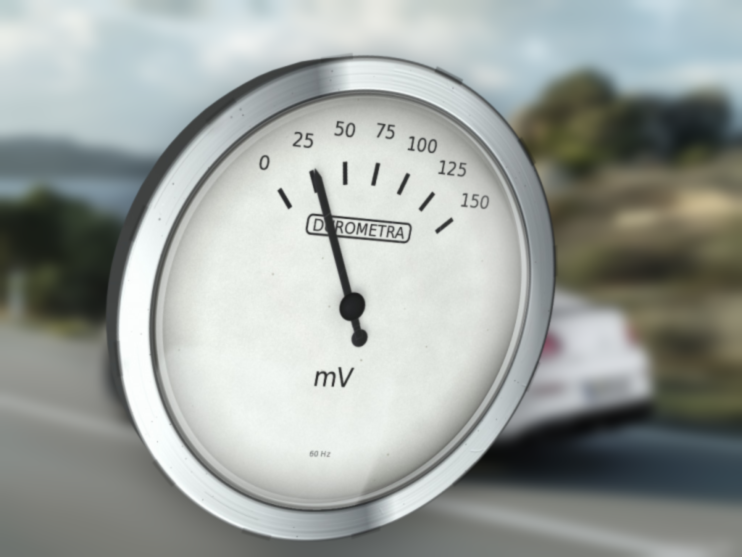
25 mV
